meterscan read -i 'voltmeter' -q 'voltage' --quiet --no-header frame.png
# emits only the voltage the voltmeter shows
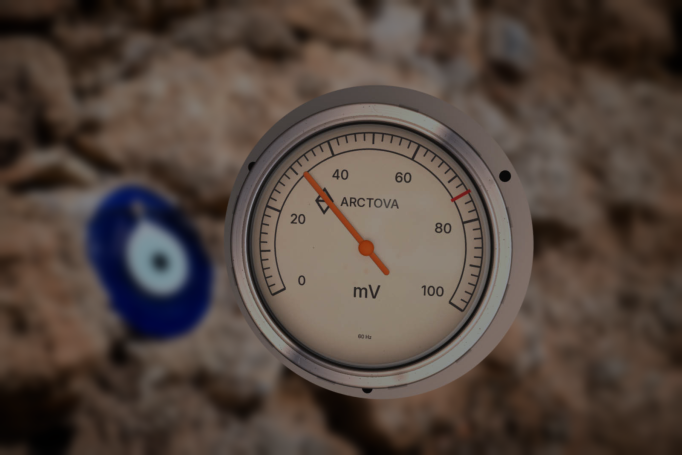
32 mV
